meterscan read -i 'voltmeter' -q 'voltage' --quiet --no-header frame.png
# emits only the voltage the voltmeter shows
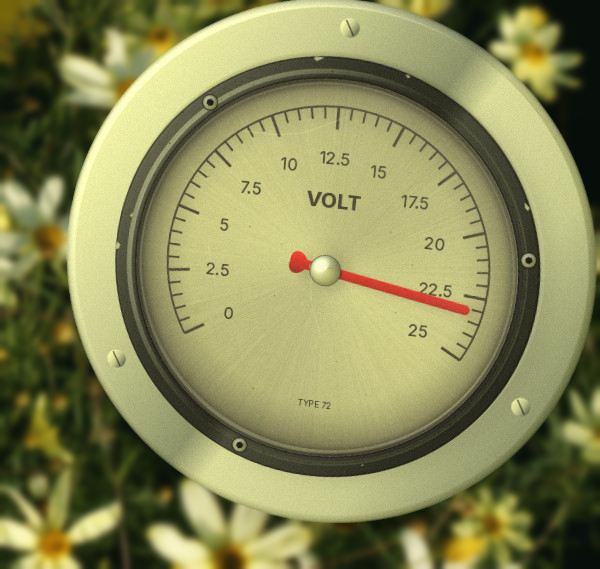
23 V
